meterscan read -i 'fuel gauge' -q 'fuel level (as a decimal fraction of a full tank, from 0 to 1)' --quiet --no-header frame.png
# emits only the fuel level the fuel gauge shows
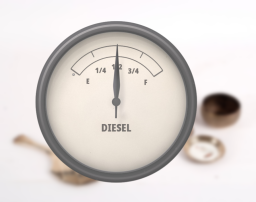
0.5
